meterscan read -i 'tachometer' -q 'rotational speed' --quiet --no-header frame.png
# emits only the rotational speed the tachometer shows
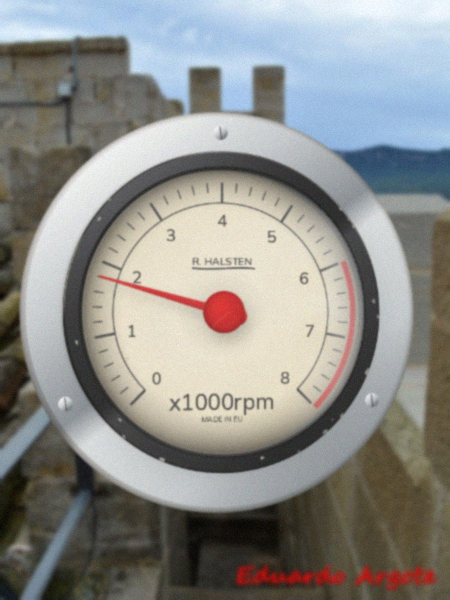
1800 rpm
